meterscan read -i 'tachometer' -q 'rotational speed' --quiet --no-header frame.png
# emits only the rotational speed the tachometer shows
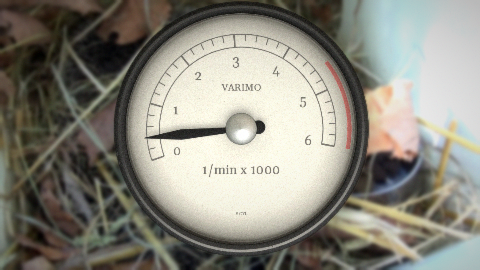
400 rpm
